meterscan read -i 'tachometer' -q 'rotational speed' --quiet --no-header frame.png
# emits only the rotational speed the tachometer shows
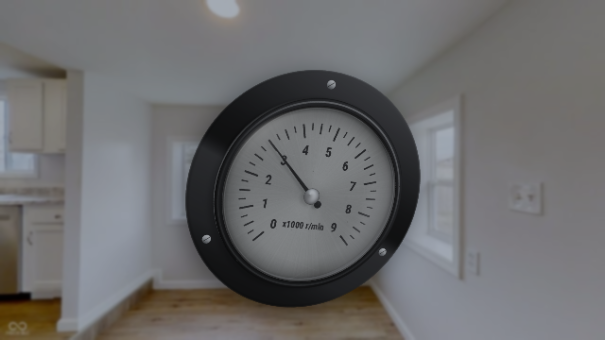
3000 rpm
